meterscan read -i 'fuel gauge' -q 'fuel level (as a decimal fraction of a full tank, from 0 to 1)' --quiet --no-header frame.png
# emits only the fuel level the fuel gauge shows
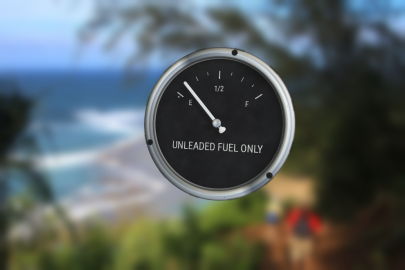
0.125
